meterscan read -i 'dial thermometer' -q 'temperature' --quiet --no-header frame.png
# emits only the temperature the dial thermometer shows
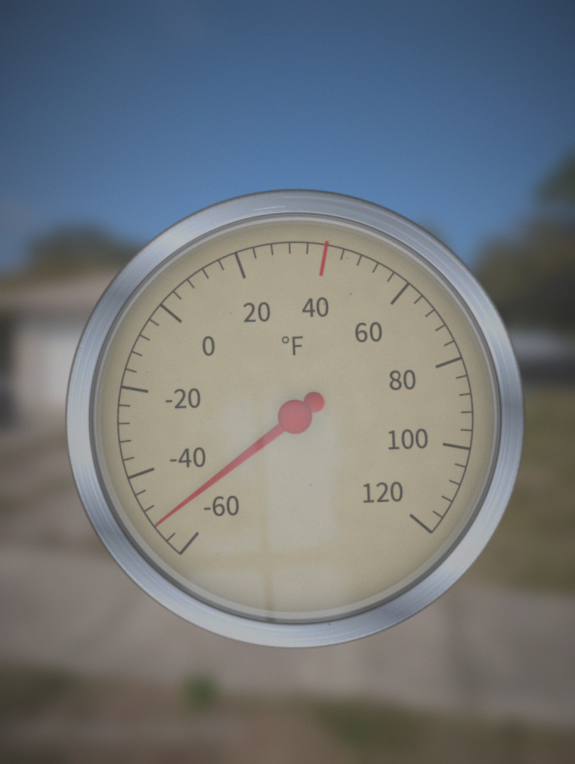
-52 °F
